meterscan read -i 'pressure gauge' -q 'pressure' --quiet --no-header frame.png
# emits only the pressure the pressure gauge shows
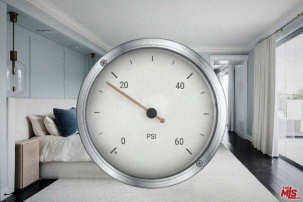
17.5 psi
